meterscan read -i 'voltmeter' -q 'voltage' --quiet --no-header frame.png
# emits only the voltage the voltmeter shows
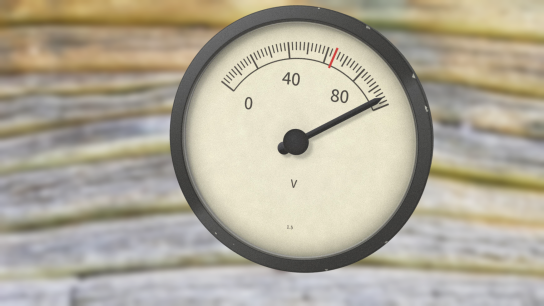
96 V
